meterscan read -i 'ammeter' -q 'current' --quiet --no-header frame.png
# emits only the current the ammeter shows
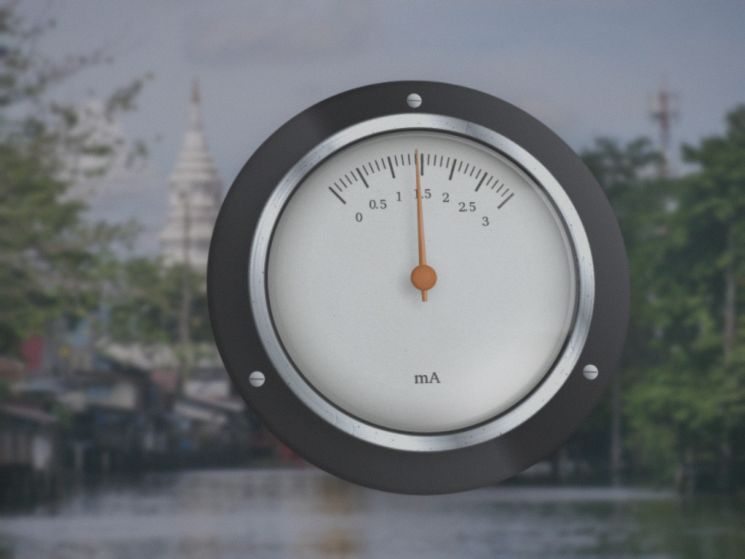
1.4 mA
